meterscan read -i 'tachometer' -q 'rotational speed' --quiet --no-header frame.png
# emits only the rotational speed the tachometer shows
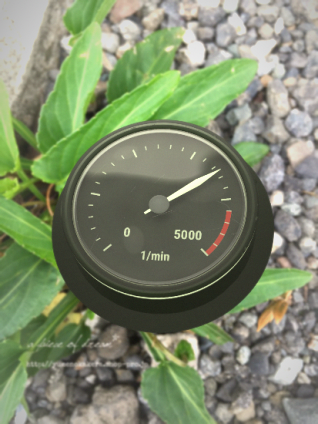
3500 rpm
